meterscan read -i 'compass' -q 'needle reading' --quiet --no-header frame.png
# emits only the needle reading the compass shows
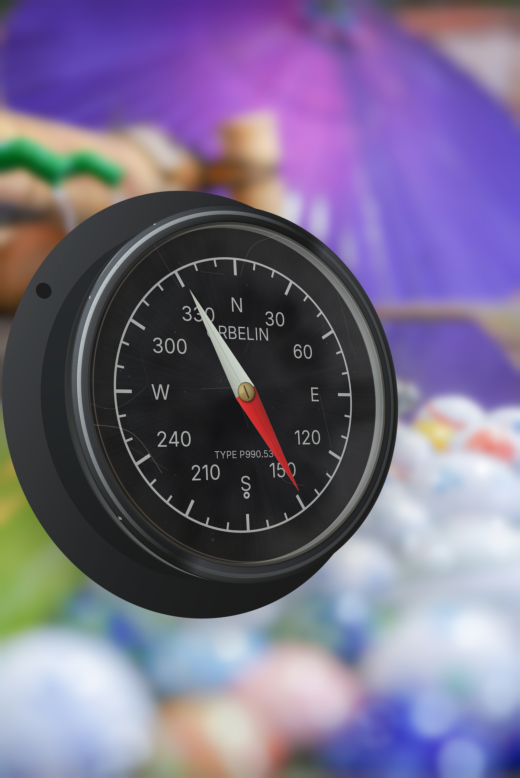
150 °
